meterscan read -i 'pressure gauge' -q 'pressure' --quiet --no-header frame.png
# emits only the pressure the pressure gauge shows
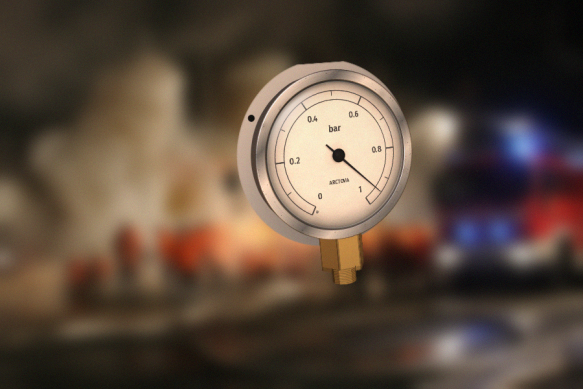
0.95 bar
